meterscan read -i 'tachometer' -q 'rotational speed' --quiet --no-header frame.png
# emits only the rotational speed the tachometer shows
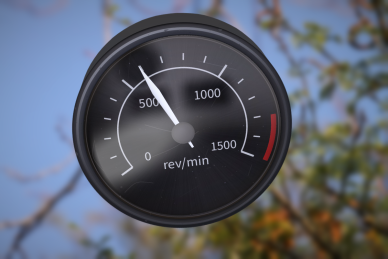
600 rpm
